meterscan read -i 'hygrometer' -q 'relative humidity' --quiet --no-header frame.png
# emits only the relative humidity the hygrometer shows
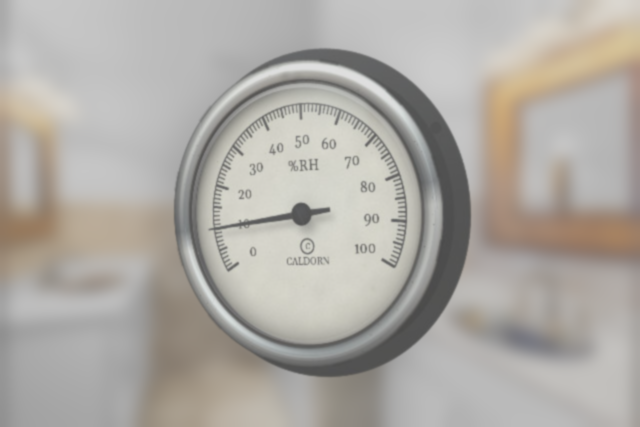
10 %
